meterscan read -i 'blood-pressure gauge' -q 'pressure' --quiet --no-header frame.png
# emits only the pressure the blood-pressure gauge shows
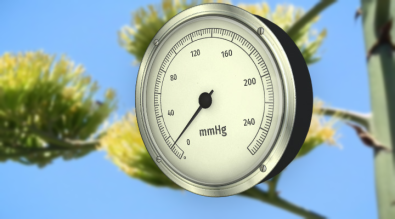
10 mmHg
